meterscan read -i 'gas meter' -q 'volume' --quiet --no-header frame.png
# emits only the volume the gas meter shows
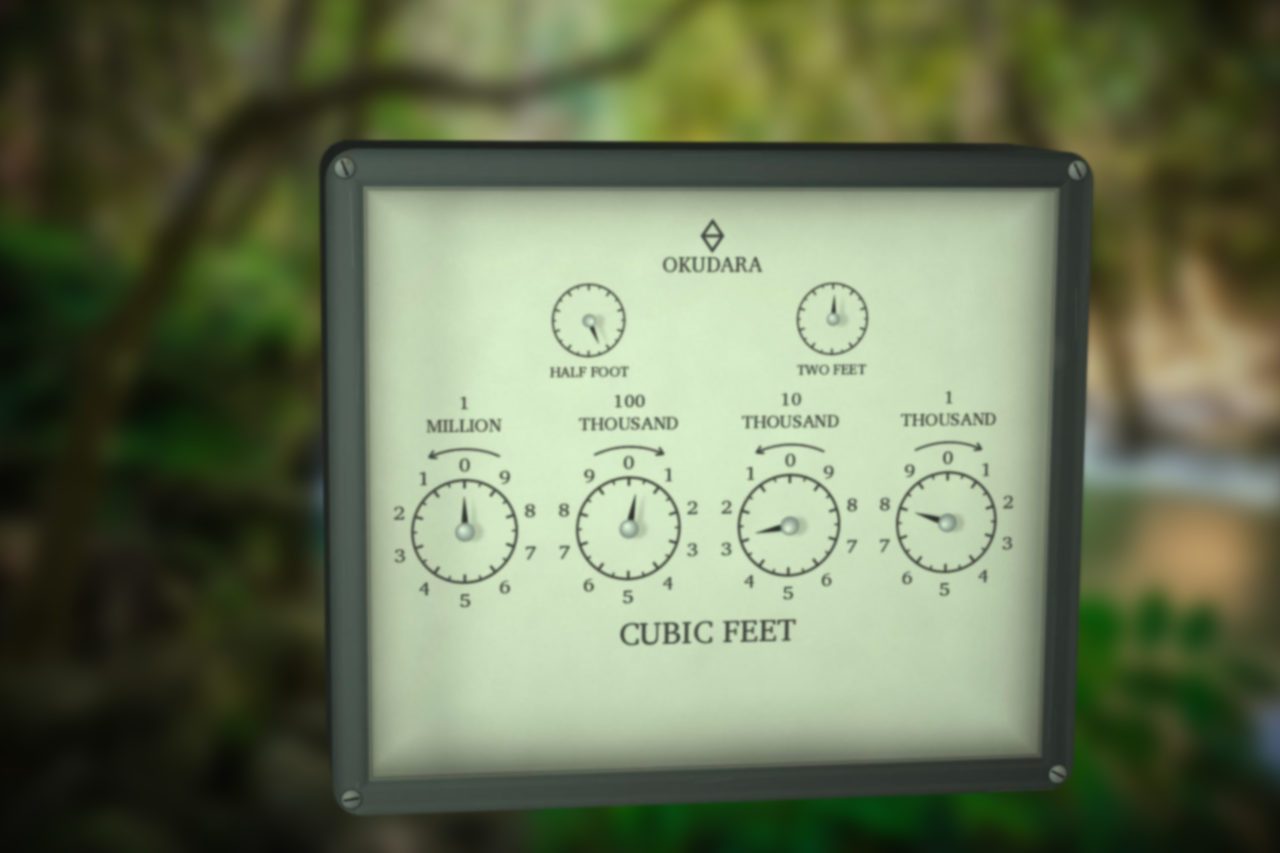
2800 ft³
